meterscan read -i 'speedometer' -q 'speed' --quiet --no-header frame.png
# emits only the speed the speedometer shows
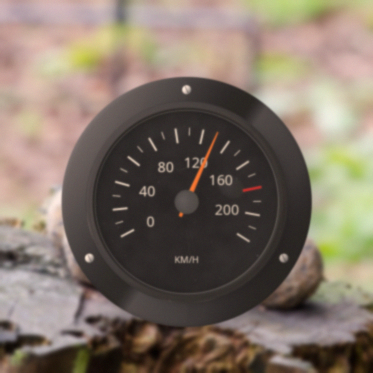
130 km/h
